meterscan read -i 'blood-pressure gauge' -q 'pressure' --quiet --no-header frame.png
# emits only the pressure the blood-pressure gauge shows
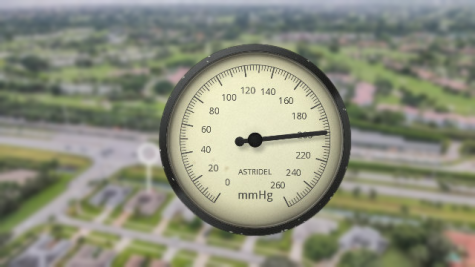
200 mmHg
